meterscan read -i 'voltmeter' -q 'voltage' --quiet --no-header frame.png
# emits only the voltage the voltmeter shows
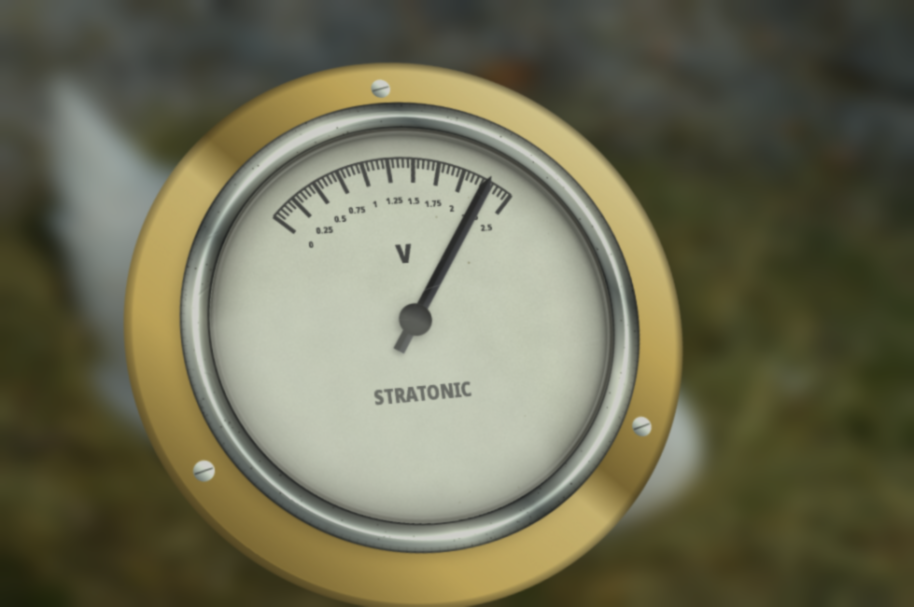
2.25 V
